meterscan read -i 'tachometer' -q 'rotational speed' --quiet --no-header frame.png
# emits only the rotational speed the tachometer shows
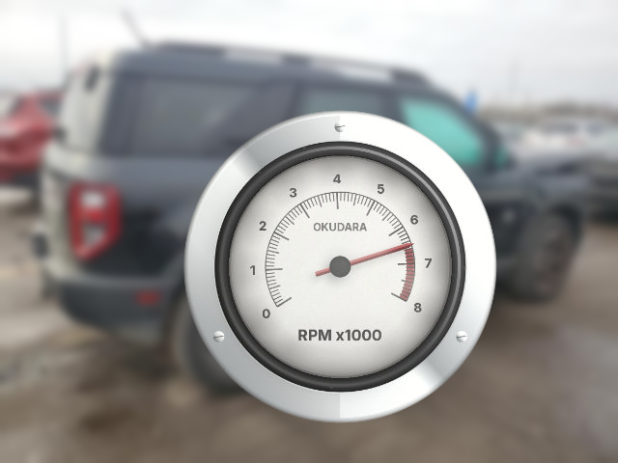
6500 rpm
